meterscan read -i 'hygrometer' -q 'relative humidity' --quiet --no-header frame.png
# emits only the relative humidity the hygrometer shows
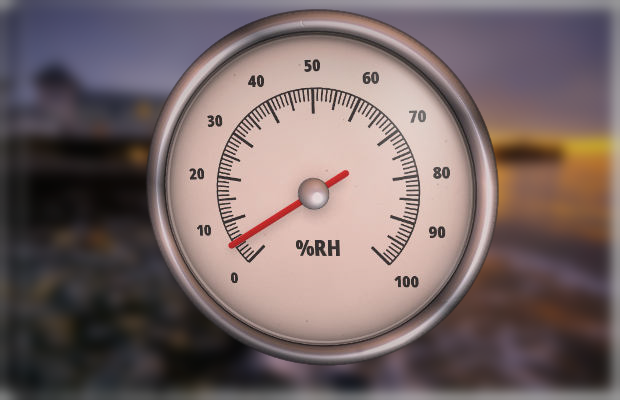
5 %
